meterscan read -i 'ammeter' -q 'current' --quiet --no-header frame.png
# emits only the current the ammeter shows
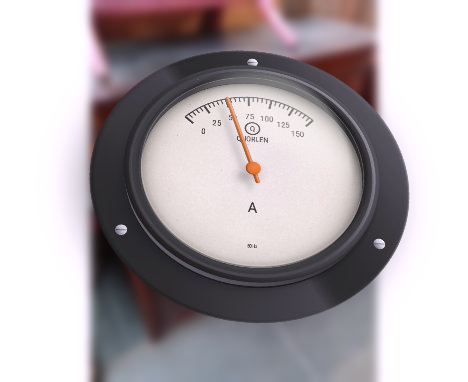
50 A
